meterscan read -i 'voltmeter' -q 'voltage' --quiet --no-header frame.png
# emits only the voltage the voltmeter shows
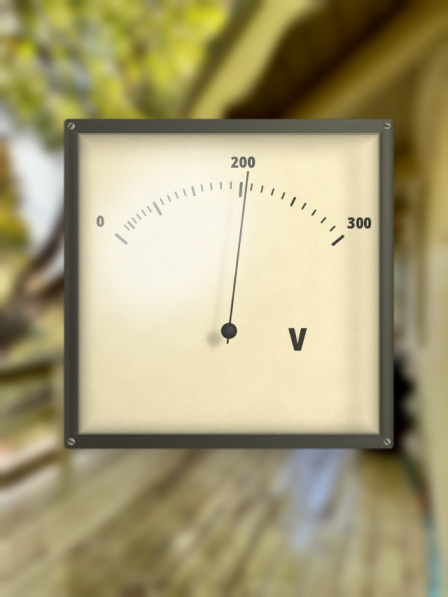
205 V
